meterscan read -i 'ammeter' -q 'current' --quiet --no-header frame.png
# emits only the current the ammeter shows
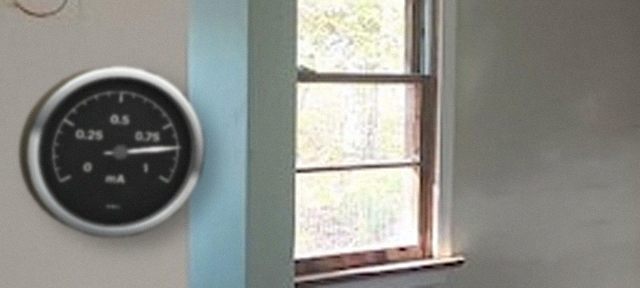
0.85 mA
